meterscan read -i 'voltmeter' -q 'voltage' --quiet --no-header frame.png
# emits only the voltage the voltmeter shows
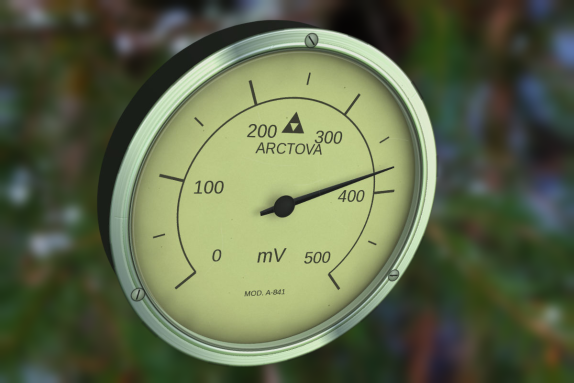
375 mV
